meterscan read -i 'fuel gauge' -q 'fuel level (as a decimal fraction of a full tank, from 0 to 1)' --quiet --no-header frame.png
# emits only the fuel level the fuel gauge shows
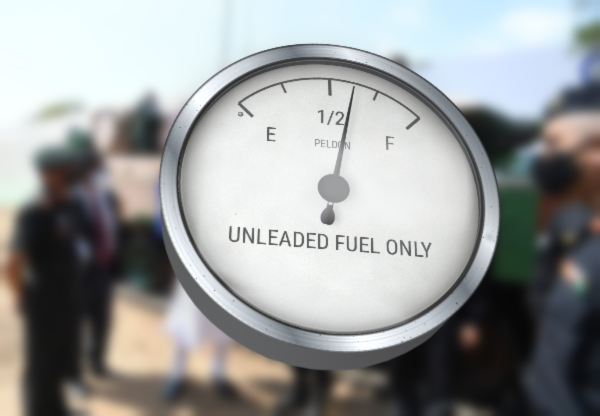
0.625
